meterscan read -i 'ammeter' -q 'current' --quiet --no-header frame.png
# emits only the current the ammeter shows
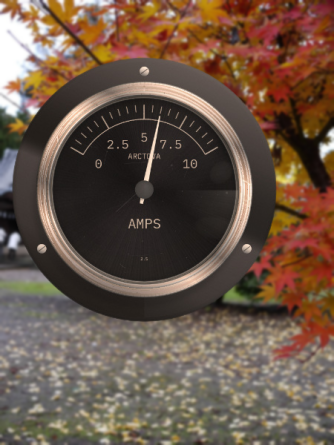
6 A
